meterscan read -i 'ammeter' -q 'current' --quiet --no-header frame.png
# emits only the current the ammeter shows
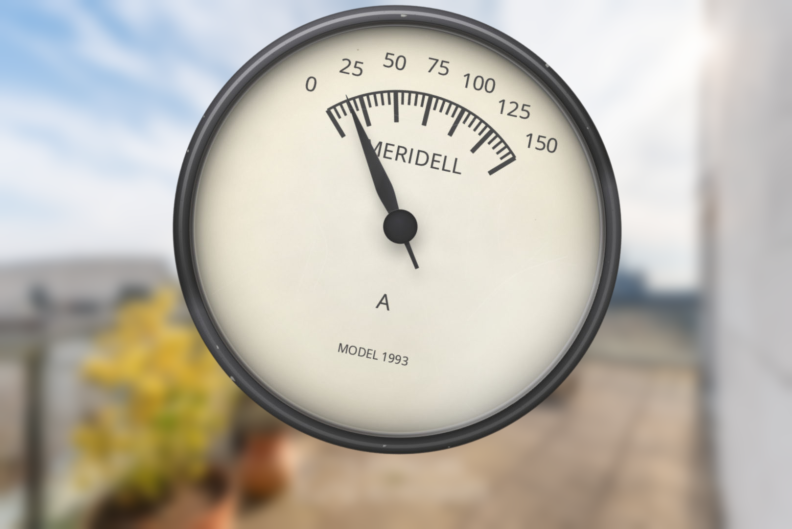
15 A
